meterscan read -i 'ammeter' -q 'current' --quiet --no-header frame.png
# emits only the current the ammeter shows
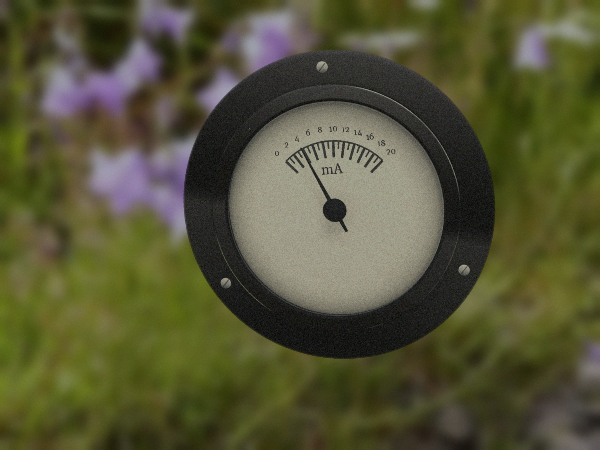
4 mA
